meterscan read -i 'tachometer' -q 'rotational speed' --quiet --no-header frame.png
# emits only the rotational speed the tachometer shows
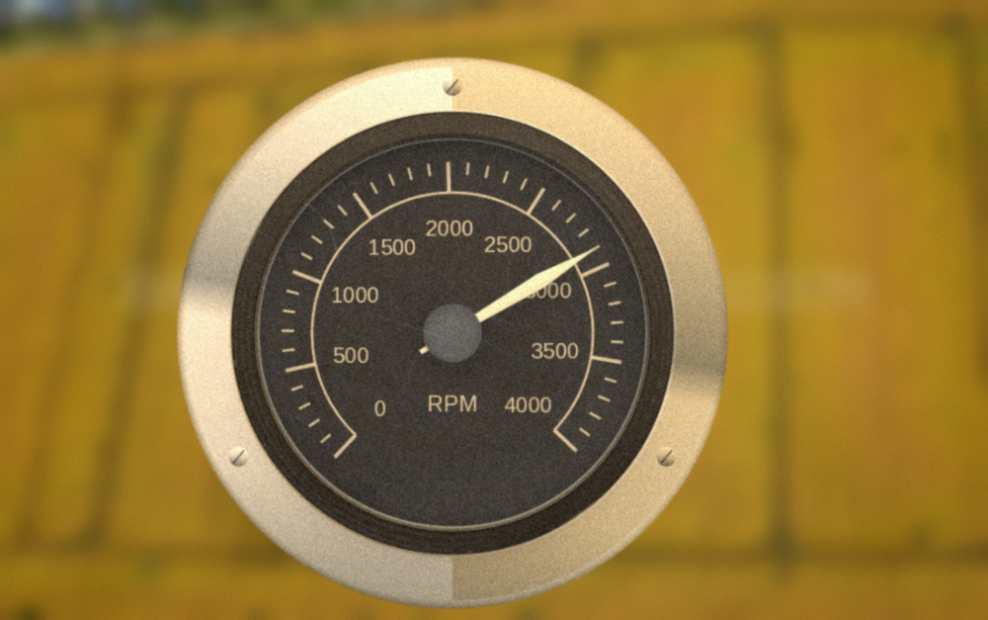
2900 rpm
